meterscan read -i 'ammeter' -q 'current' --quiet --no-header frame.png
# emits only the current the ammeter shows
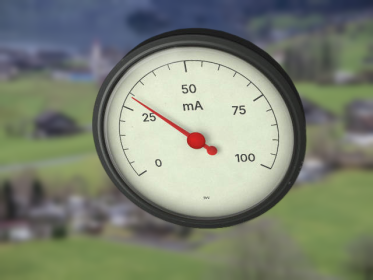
30 mA
